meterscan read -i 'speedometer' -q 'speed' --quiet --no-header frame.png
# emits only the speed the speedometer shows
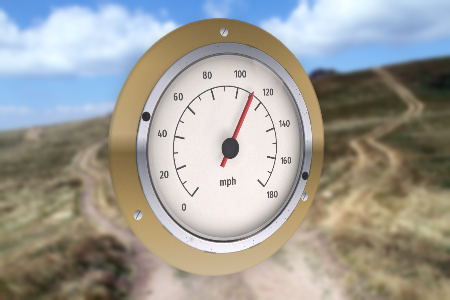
110 mph
